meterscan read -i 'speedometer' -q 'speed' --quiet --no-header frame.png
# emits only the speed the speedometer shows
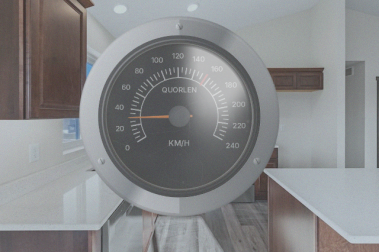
30 km/h
